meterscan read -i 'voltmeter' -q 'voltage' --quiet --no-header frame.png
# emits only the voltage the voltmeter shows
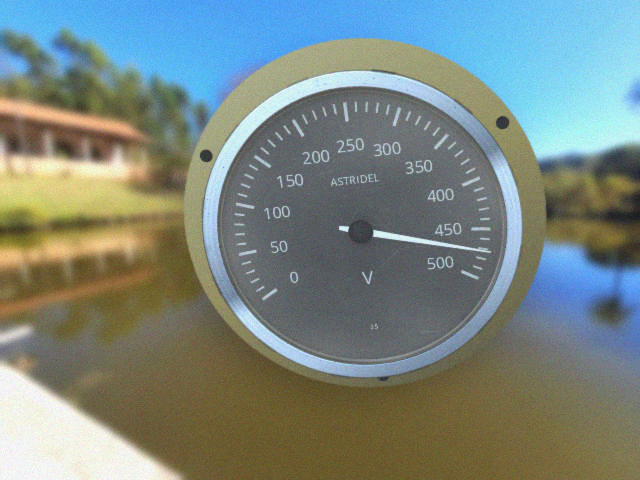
470 V
